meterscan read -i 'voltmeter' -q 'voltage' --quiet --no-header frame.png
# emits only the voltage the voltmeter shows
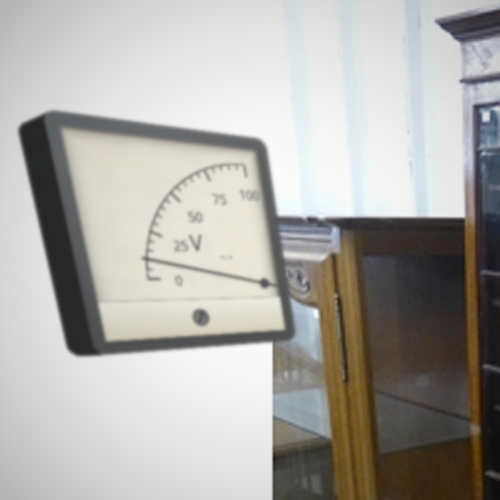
10 V
